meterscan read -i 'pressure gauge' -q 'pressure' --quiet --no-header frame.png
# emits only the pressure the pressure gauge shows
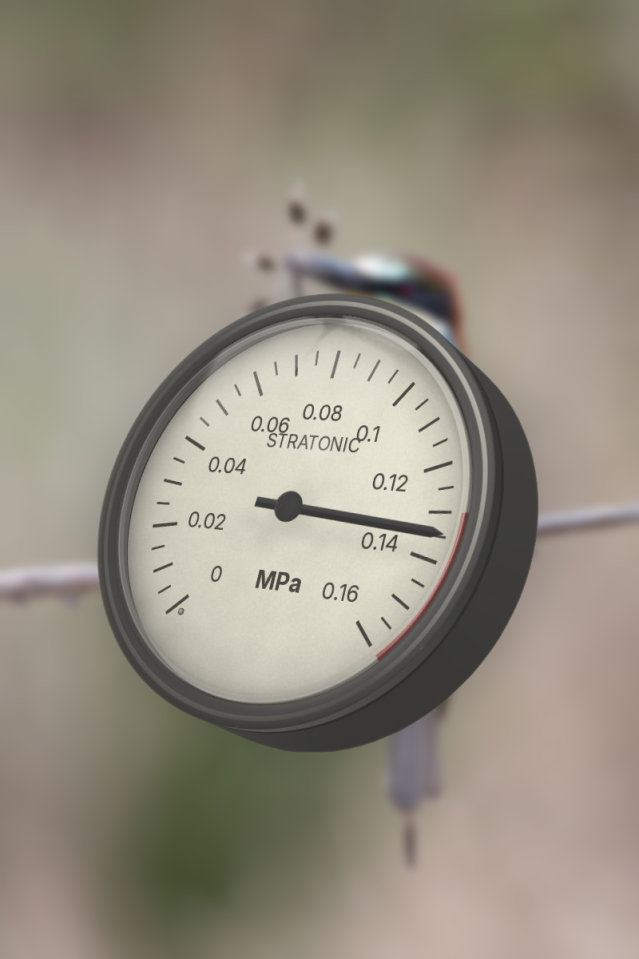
0.135 MPa
